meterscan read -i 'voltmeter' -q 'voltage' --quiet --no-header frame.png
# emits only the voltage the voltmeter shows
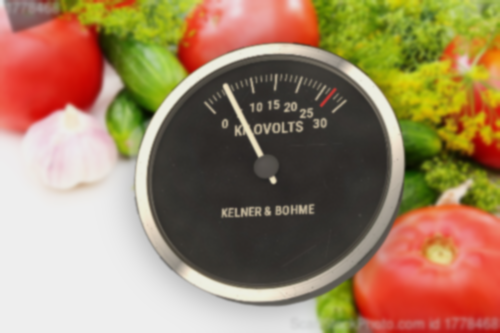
5 kV
